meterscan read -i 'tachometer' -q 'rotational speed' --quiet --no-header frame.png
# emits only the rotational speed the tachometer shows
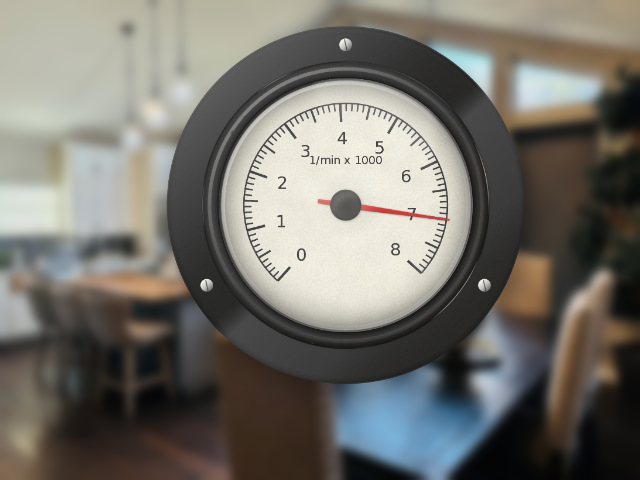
7000 rpm
